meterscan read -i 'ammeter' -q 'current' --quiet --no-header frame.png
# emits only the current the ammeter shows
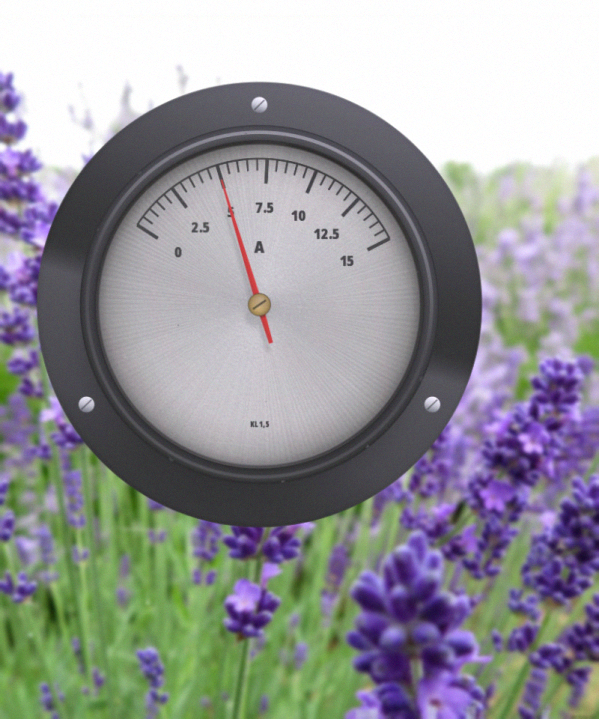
5 A
